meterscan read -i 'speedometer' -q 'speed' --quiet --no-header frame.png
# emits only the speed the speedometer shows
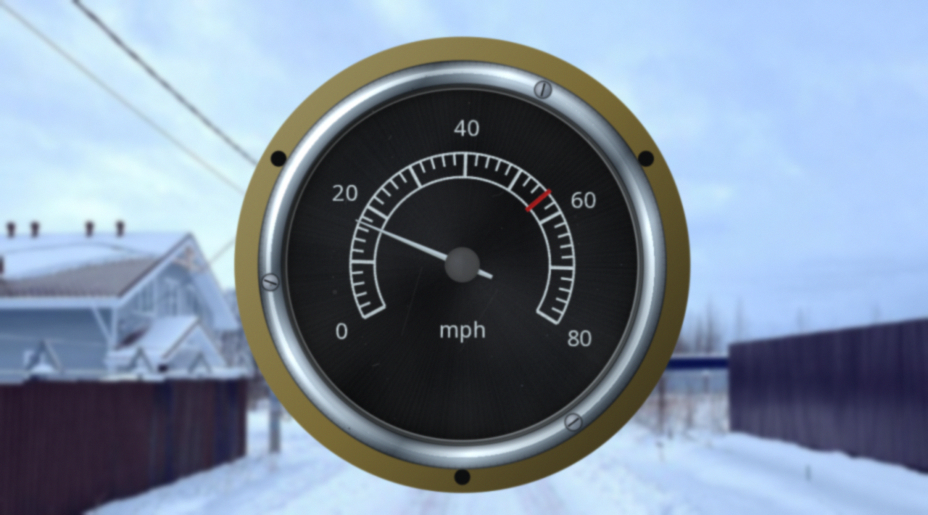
17 mph
